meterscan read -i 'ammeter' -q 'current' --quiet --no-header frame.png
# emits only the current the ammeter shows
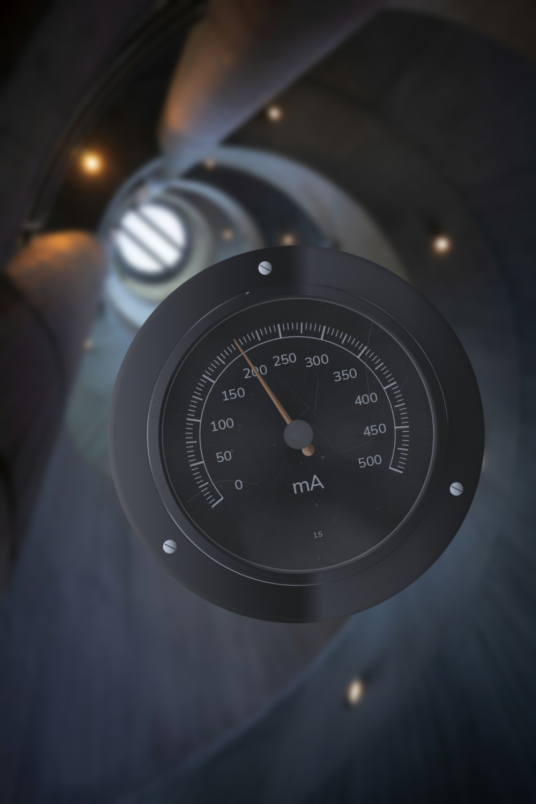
200 mA
